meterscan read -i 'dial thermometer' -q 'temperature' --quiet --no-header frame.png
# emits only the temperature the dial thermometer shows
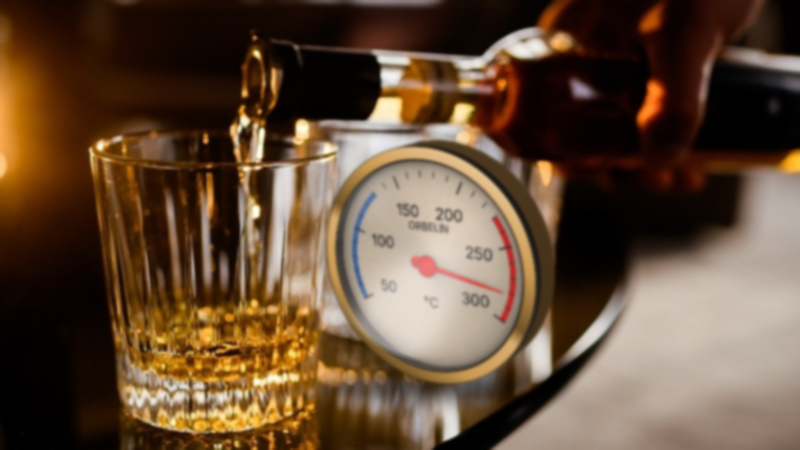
280 °C
